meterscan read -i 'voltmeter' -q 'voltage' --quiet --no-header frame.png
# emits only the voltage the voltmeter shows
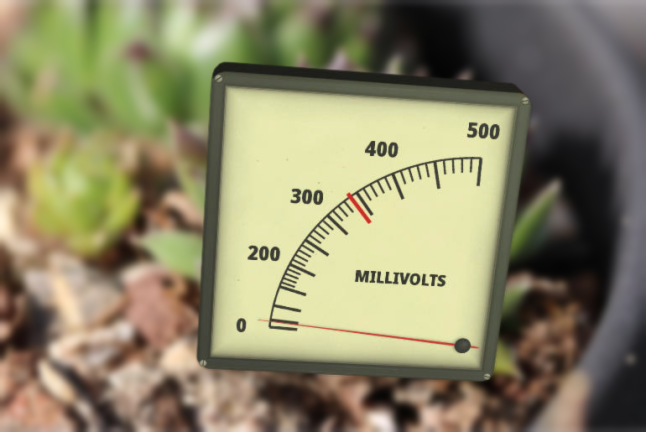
50 mV
